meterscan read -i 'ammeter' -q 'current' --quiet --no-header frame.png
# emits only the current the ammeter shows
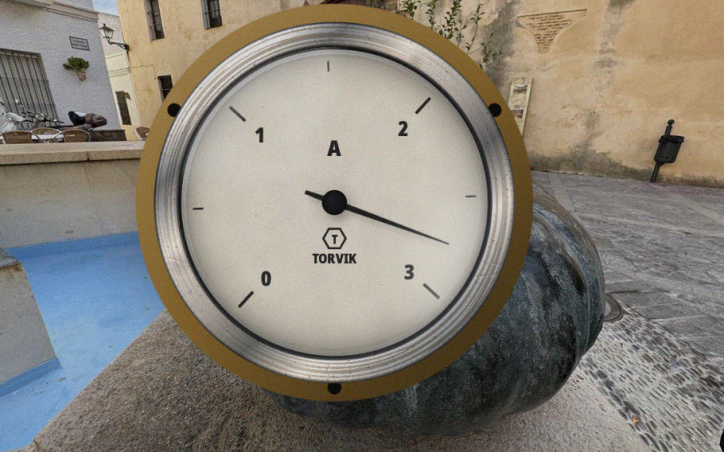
2.75 A
